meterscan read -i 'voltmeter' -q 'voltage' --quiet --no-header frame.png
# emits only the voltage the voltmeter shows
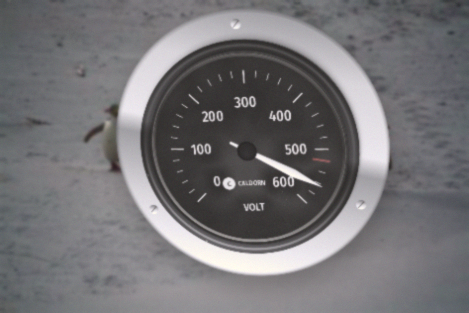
560 V
